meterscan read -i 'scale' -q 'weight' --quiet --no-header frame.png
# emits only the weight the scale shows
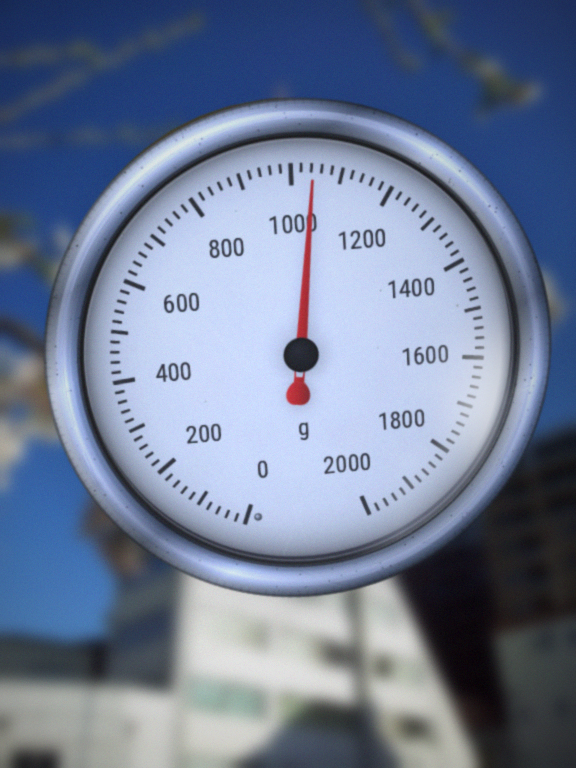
1040 g
